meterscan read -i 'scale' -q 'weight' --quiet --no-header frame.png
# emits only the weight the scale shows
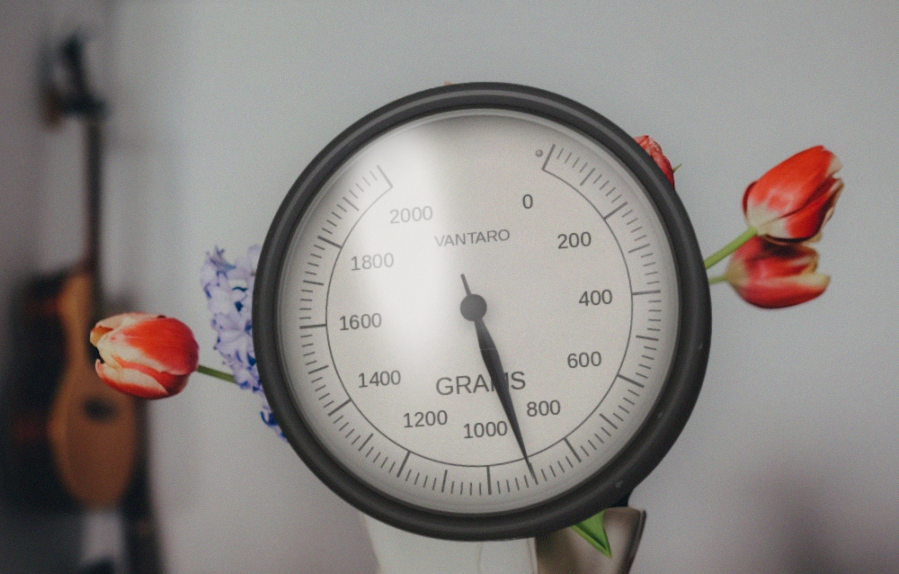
900 g
